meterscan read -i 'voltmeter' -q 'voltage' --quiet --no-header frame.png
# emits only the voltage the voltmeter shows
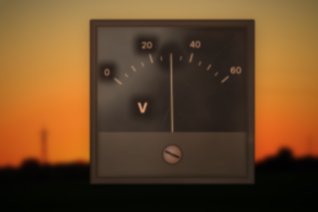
30 V
